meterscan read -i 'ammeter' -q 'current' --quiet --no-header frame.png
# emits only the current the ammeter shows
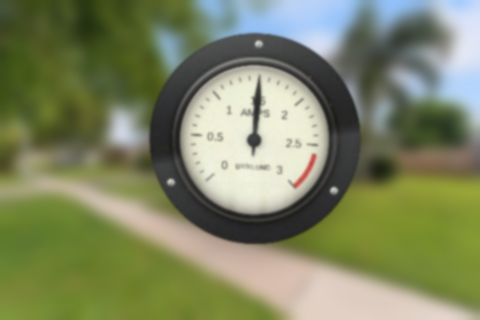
1.5 A
